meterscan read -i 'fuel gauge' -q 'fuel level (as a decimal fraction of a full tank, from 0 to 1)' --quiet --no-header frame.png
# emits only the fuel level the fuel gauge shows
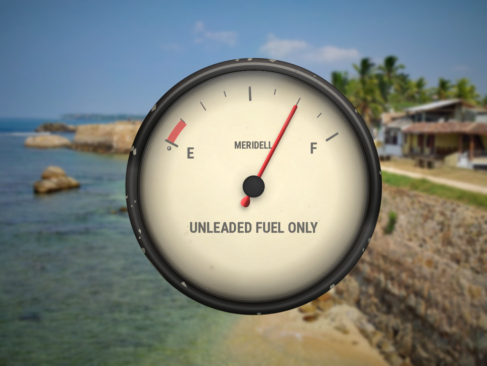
0.75
